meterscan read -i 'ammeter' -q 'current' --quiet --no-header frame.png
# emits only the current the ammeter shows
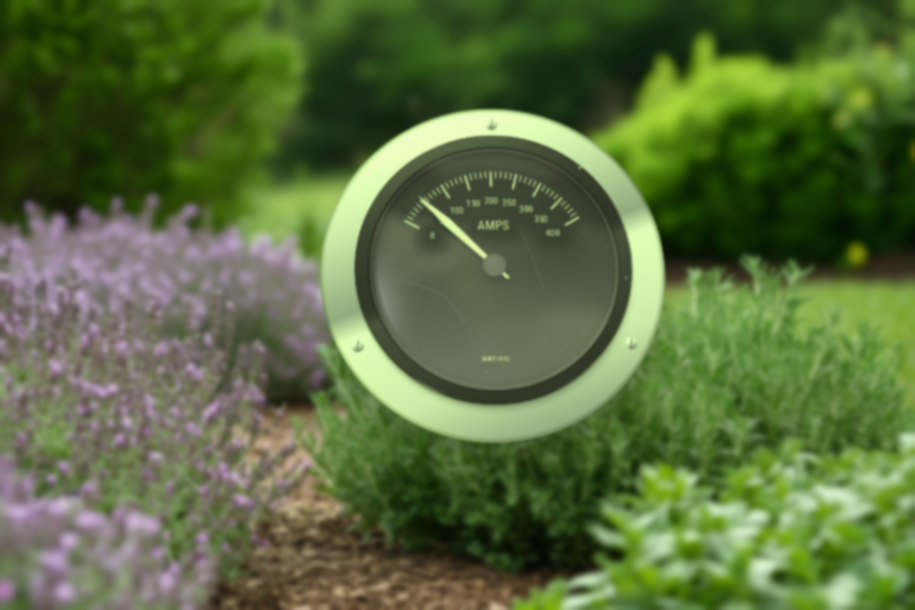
50 A
